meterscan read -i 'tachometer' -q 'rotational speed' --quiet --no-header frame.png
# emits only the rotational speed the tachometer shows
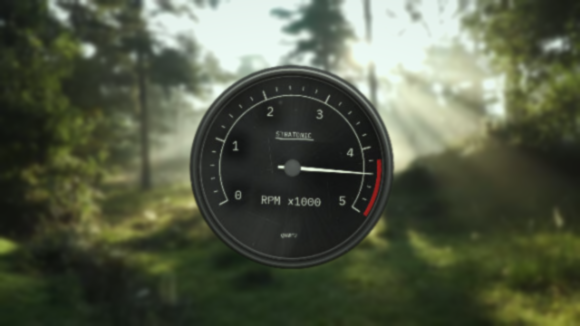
4400 rpm
